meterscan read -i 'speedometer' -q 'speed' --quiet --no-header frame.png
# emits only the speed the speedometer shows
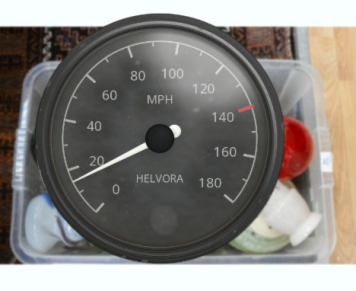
15 mph
